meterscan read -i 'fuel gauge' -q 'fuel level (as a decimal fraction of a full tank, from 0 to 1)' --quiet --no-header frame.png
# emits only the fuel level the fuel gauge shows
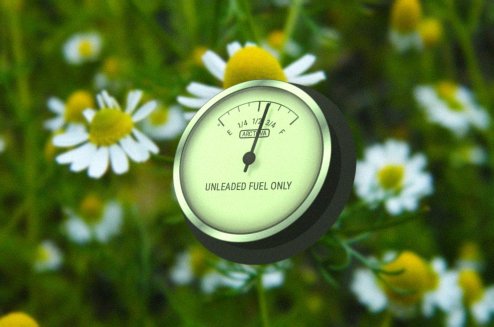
0.625
